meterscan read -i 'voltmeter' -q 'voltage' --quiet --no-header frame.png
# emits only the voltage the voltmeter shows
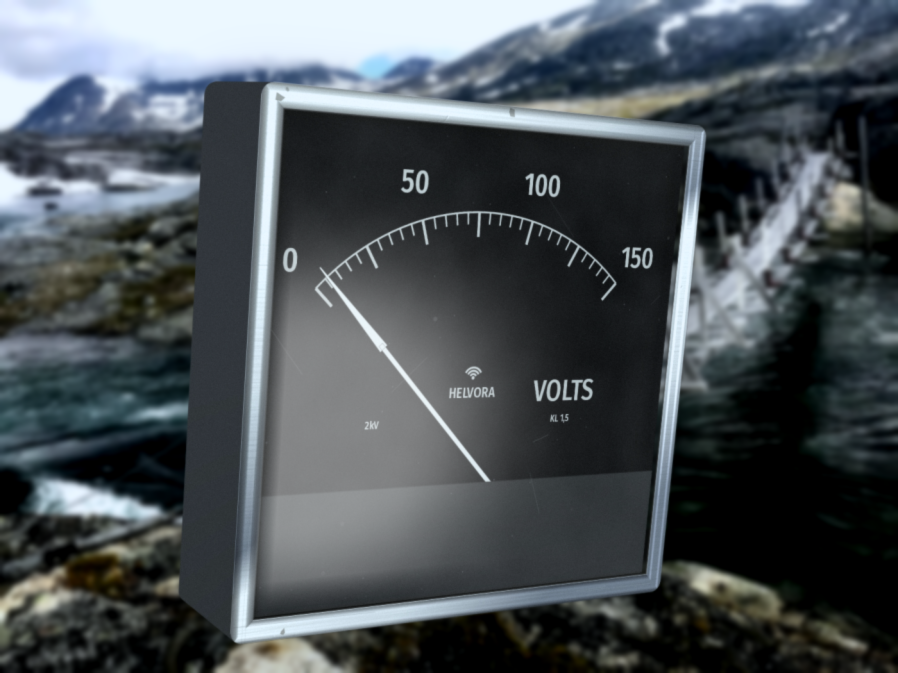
5 V
